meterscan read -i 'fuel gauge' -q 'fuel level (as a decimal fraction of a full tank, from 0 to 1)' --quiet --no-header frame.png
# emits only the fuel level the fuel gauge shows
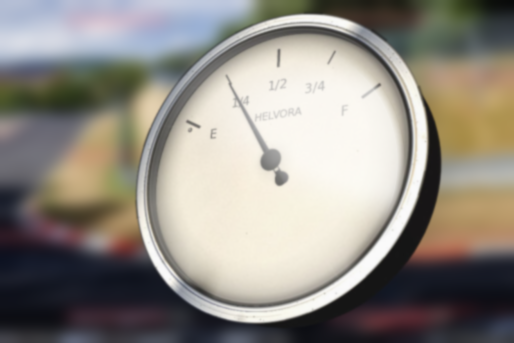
0.25
